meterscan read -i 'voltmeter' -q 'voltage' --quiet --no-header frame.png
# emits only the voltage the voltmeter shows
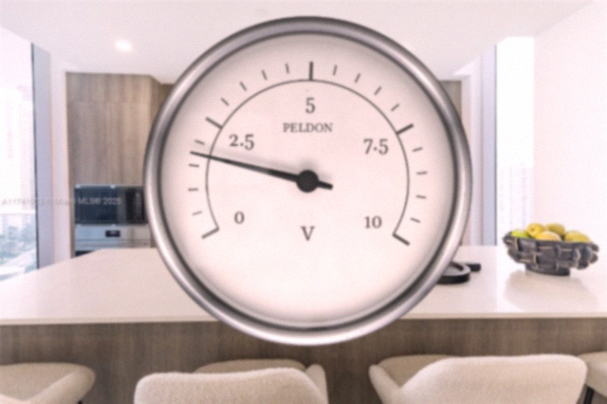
1.75 V
